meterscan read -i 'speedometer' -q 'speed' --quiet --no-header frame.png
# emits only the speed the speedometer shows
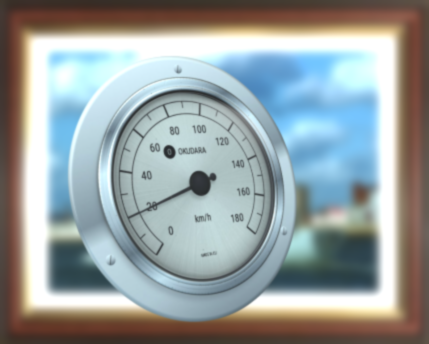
20 km/h
